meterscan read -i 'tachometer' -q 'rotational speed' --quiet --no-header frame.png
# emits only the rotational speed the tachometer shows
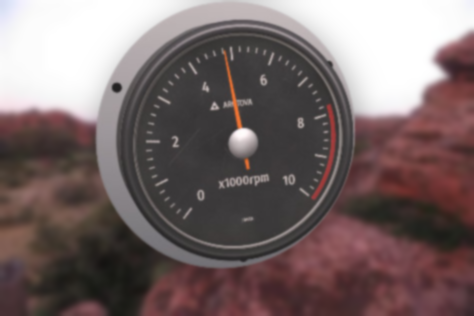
4800 rpm
